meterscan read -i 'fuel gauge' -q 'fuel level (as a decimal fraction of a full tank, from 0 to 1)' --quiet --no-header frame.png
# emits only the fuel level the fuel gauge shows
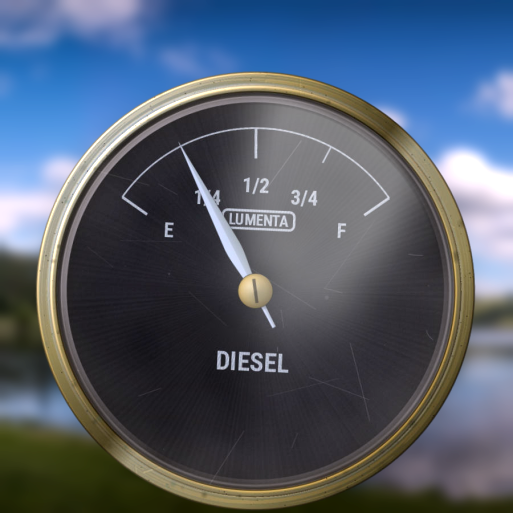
0.25
